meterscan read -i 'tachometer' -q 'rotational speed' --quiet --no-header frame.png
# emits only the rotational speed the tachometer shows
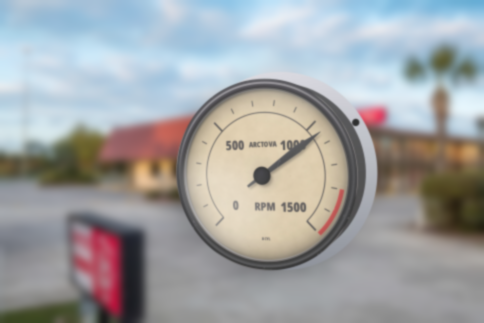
1050 rpm
